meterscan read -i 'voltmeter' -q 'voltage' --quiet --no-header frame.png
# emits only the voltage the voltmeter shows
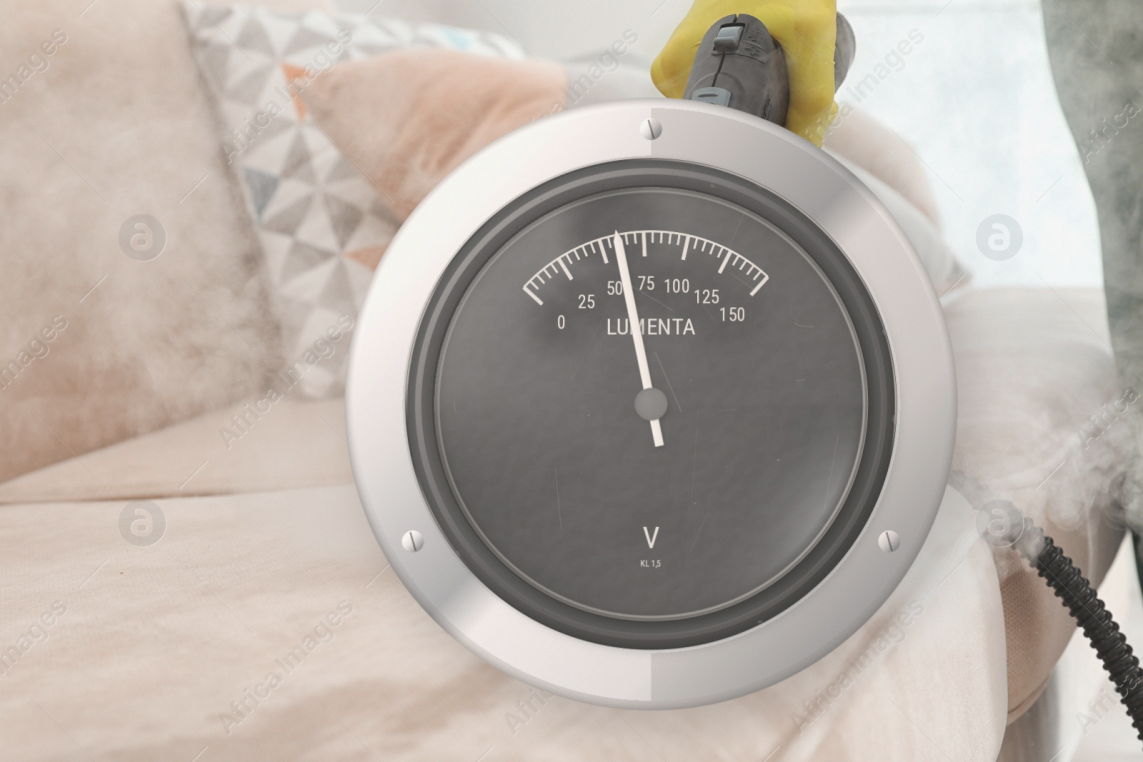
60 V
